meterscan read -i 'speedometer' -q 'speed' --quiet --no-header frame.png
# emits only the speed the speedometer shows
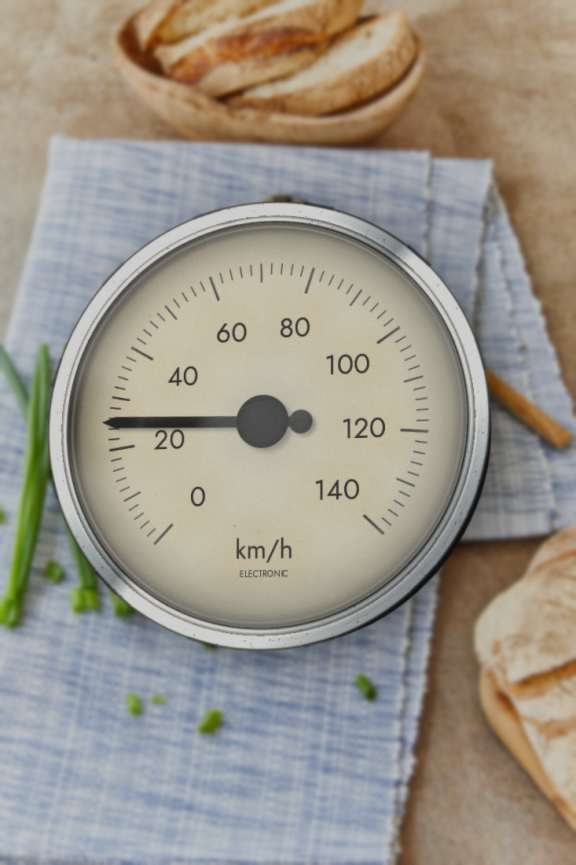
25 km/h
